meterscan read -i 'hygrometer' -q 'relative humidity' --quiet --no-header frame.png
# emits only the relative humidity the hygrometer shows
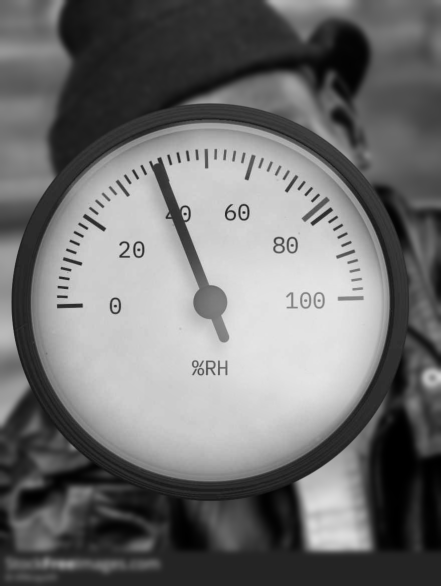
39 %
